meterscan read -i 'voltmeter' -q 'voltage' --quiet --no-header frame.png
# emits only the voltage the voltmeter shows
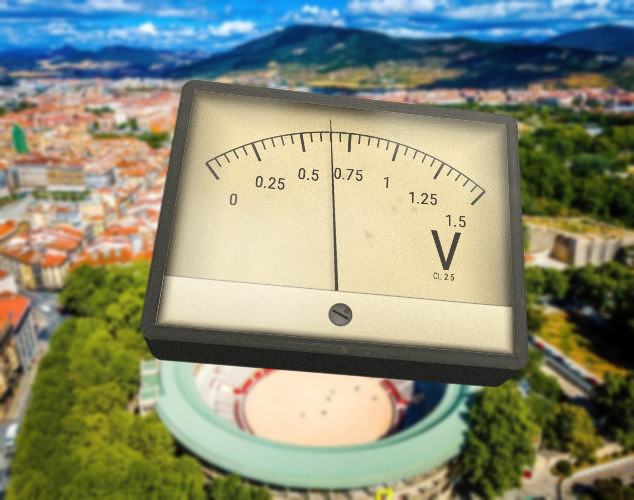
0.65 V
